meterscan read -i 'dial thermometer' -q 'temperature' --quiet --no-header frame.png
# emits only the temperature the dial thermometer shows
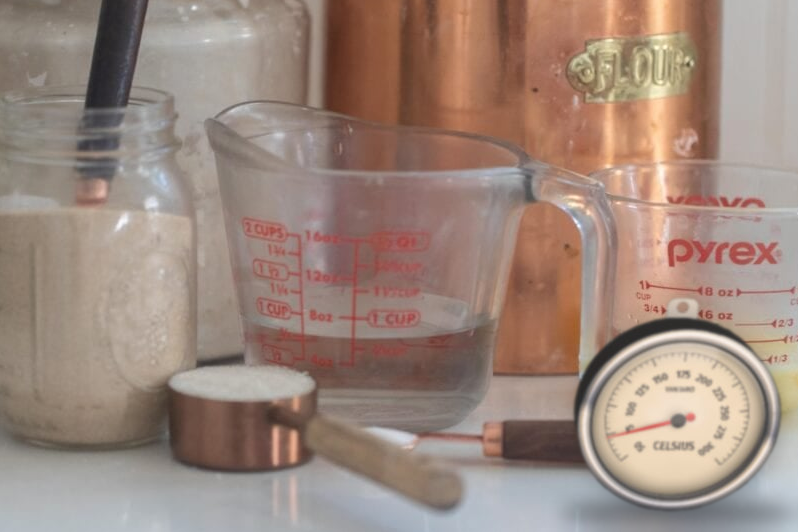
75 °C
